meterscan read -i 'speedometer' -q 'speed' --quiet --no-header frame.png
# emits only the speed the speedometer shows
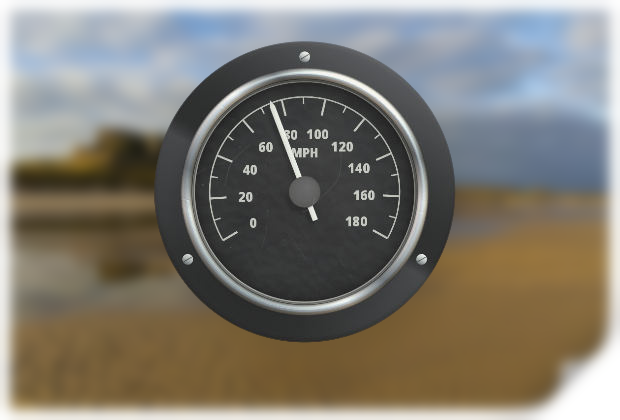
75 mph
